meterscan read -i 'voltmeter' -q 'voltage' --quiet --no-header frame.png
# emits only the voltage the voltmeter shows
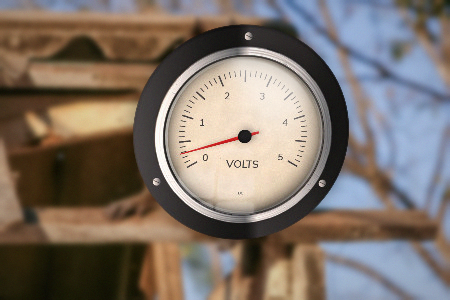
0.3 V
